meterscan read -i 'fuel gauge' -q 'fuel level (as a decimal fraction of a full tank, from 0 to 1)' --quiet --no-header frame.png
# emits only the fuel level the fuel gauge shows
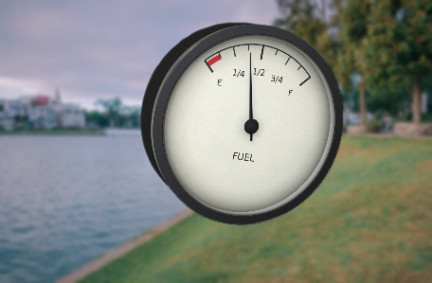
0.375
